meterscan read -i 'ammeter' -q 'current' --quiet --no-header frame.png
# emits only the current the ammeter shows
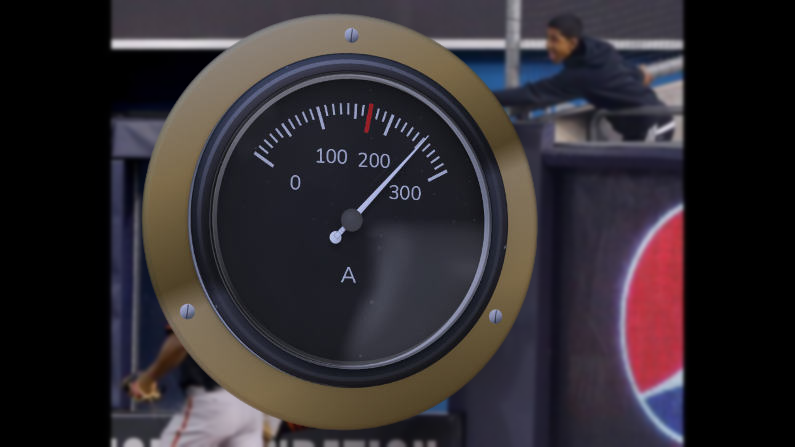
250 A
